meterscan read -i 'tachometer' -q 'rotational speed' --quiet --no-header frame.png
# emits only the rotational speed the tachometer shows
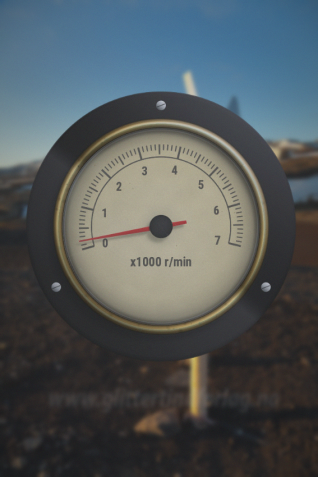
200 rpm
